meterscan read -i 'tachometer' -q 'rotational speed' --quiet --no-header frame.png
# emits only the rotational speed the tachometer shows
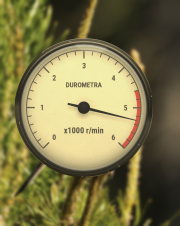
5300 rpm
